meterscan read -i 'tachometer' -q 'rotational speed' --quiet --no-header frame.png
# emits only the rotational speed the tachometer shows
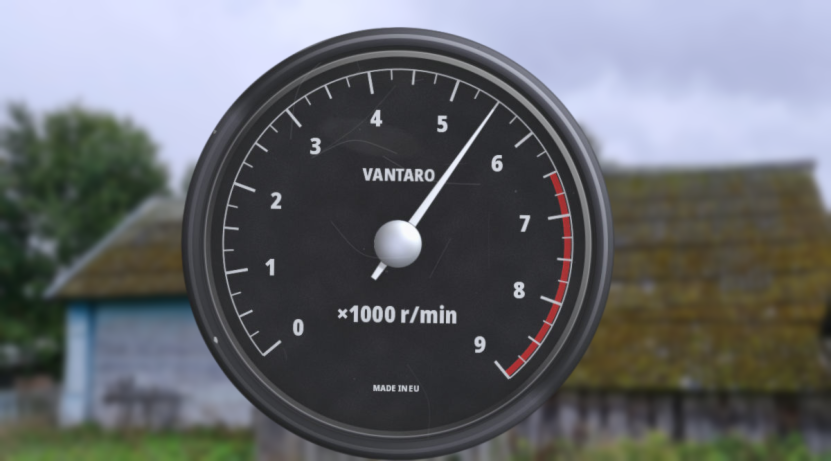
5500 rpm
